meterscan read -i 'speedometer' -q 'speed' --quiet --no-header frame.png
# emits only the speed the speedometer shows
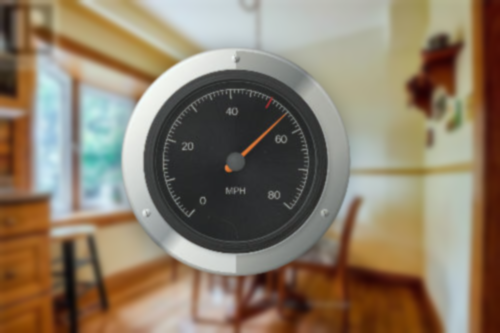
55 mph
